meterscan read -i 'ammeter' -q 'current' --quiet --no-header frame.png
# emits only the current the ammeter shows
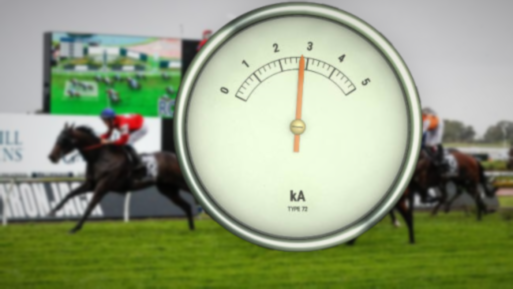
2.8 kA
